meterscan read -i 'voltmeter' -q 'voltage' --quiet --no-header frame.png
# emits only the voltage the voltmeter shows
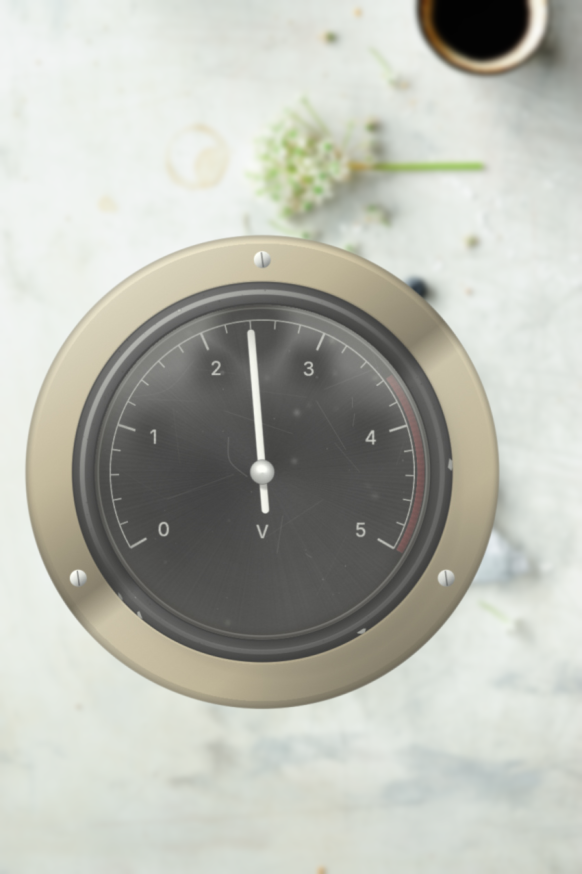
2.4 V
